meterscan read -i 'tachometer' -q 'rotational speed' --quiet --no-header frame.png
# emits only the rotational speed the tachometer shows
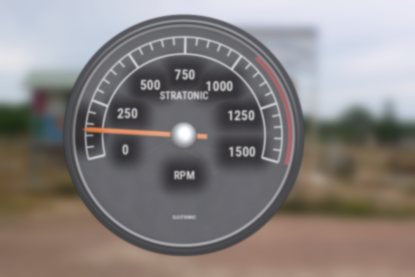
125 rpm
